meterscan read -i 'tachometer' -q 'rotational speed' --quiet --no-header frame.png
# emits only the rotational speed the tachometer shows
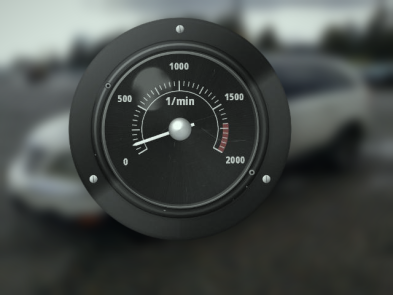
100 rpm
